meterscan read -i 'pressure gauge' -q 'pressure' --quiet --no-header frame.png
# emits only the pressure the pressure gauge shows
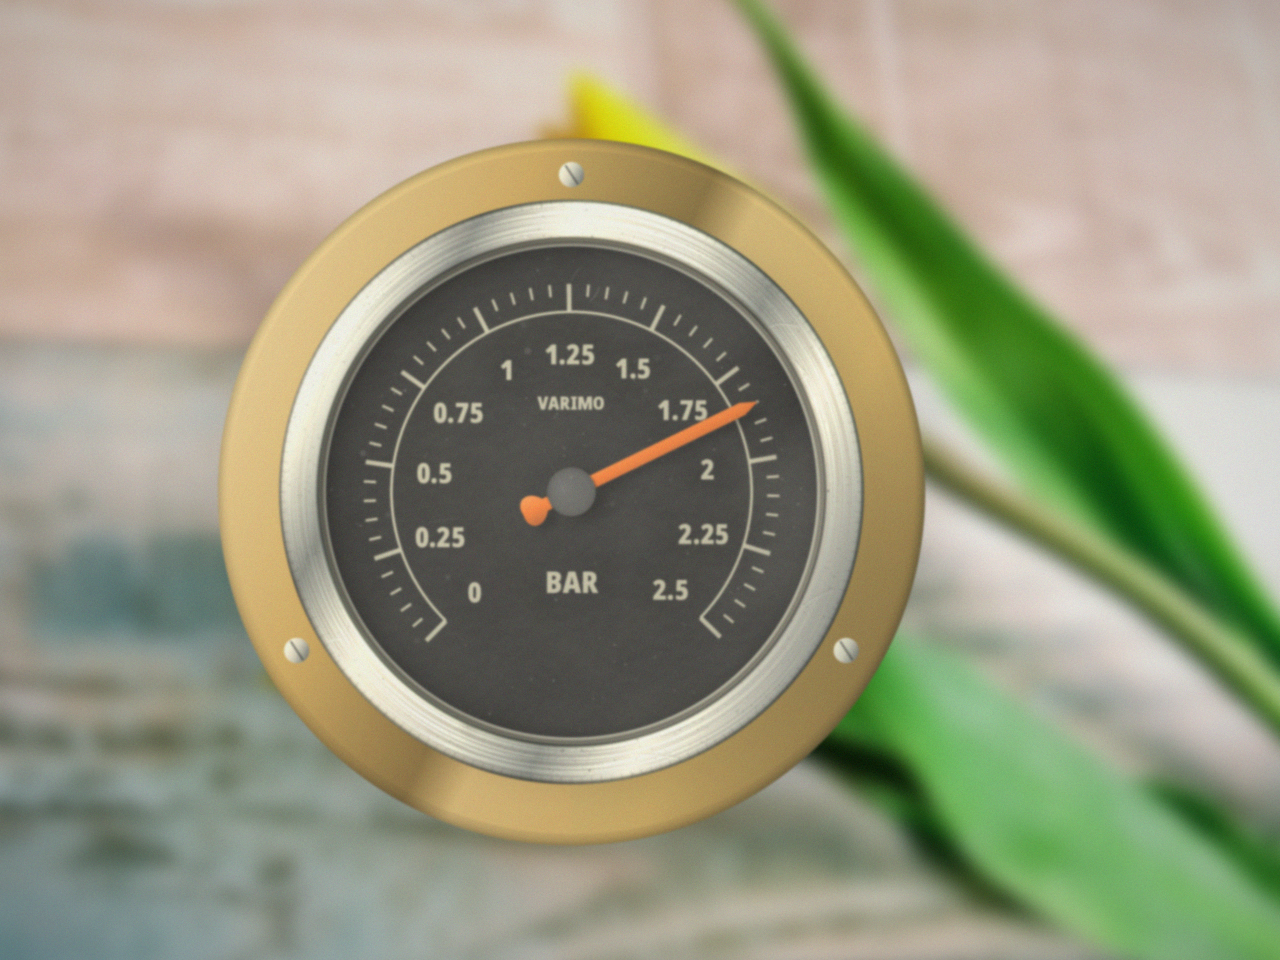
1.85 bar
